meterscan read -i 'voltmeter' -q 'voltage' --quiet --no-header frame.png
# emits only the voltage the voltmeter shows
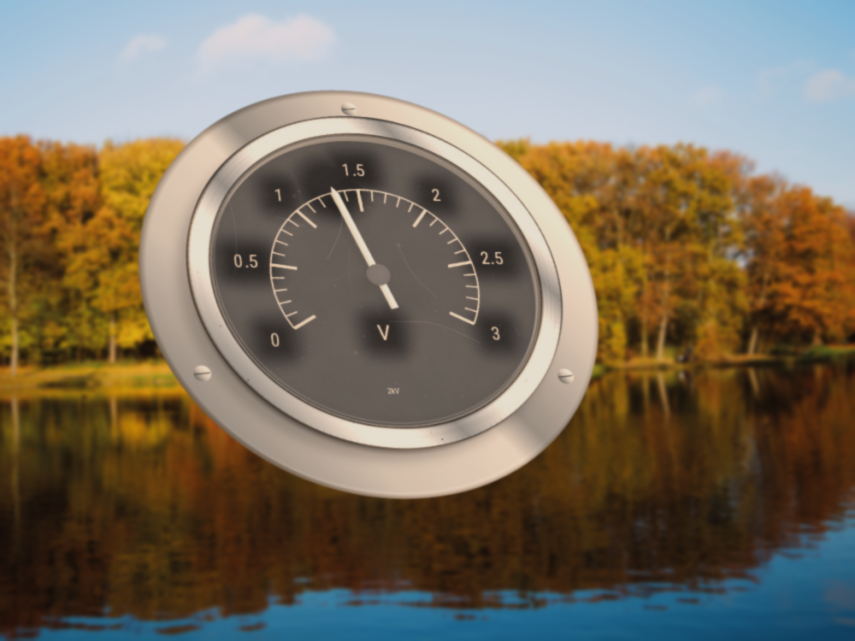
1.3 V
